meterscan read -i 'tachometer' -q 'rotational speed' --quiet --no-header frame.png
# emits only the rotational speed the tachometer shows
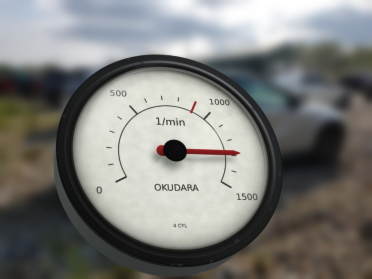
1300 rpm
